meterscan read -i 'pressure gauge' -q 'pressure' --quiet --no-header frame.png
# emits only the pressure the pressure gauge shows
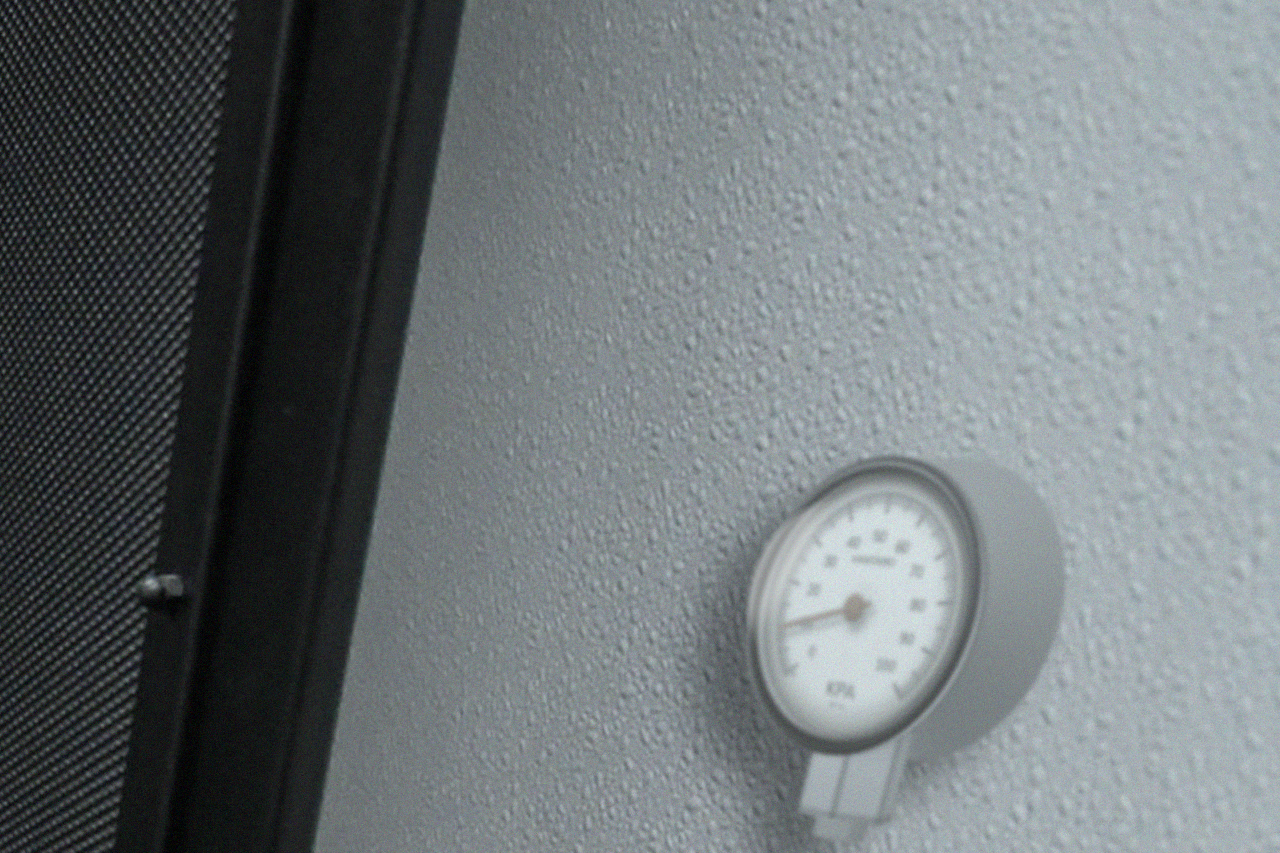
10 kPa
